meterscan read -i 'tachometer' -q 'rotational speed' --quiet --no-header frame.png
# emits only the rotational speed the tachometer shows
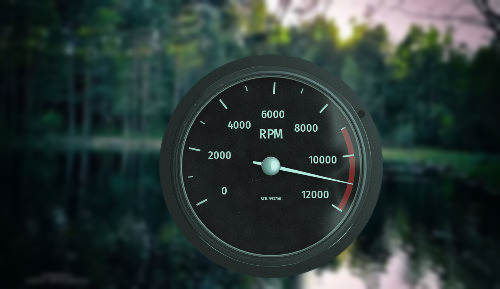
11000 rpm
